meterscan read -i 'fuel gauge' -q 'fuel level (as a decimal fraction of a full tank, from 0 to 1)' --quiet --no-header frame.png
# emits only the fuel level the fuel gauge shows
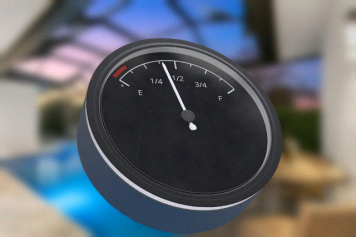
0.375
